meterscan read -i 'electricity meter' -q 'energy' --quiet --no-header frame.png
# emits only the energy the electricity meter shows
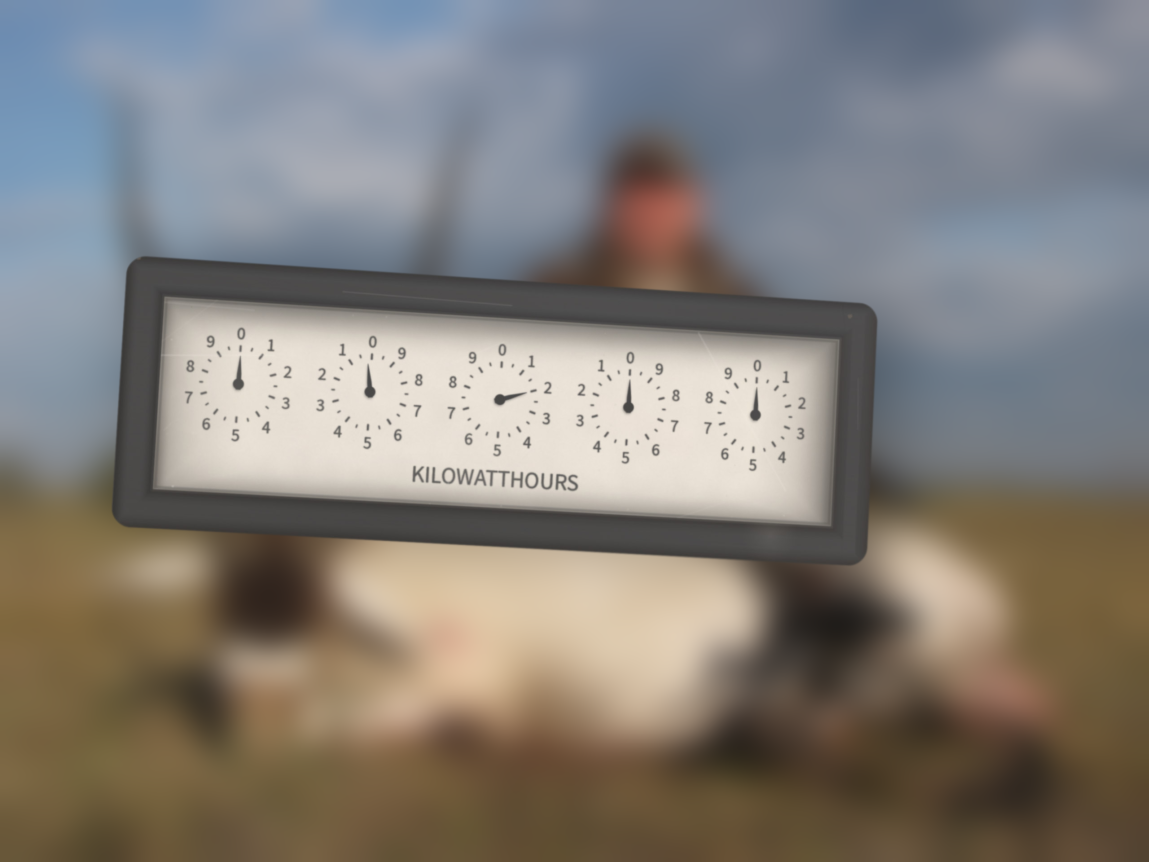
200 kWh
